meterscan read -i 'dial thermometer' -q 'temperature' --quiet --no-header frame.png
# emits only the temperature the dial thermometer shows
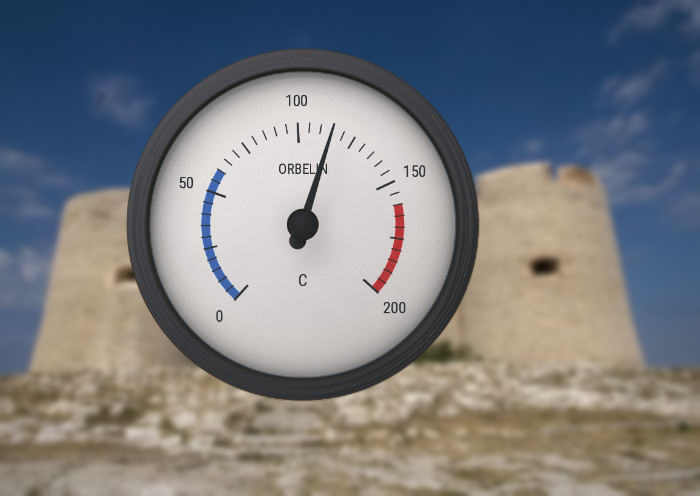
115 °C
